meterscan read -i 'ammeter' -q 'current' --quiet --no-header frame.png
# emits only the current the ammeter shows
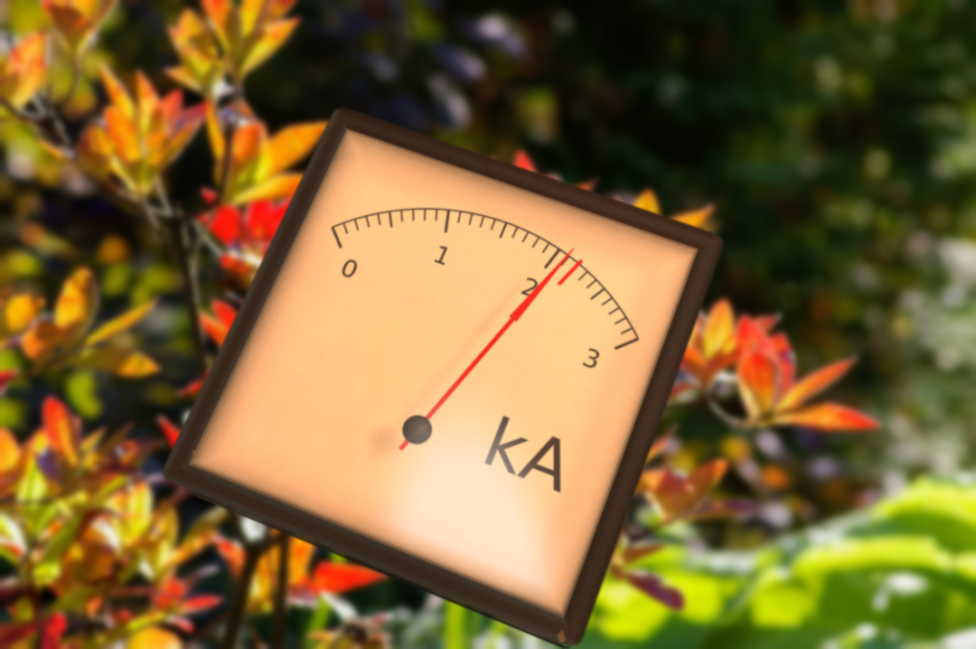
2.1 kA
